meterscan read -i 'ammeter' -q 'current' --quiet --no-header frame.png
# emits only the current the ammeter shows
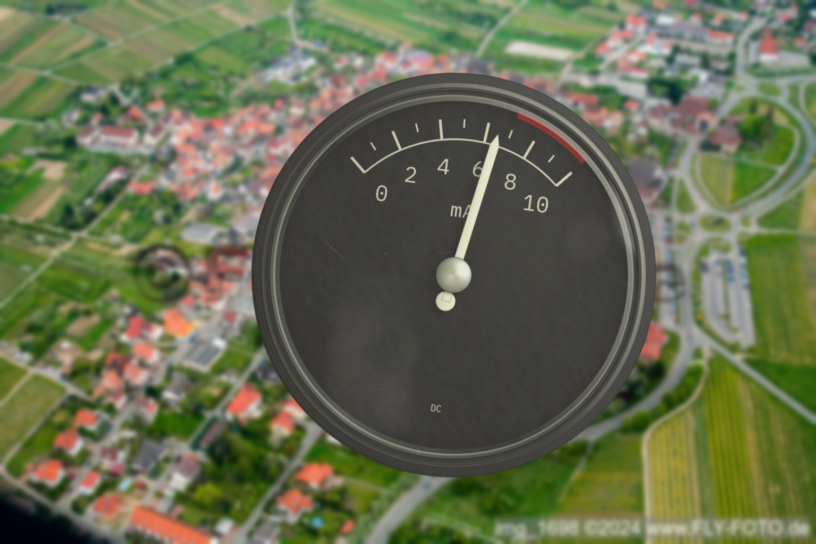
6.5 mA
